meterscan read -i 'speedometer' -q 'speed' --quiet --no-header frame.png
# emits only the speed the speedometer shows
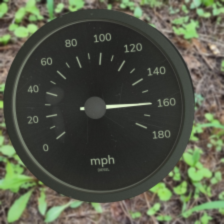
160 mph
